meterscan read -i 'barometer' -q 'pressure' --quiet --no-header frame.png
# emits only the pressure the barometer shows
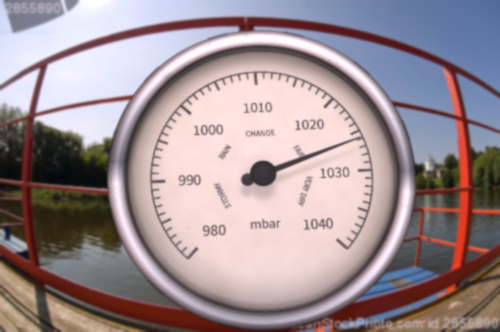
1026 mbar
